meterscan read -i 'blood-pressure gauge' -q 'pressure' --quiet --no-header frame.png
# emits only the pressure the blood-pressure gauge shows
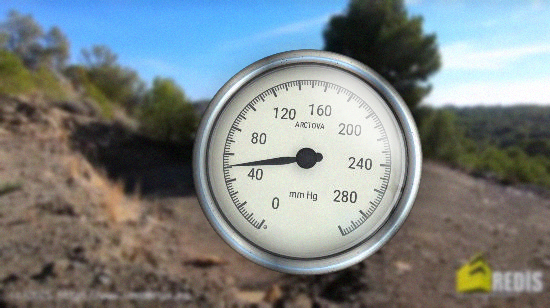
50 mmHg
